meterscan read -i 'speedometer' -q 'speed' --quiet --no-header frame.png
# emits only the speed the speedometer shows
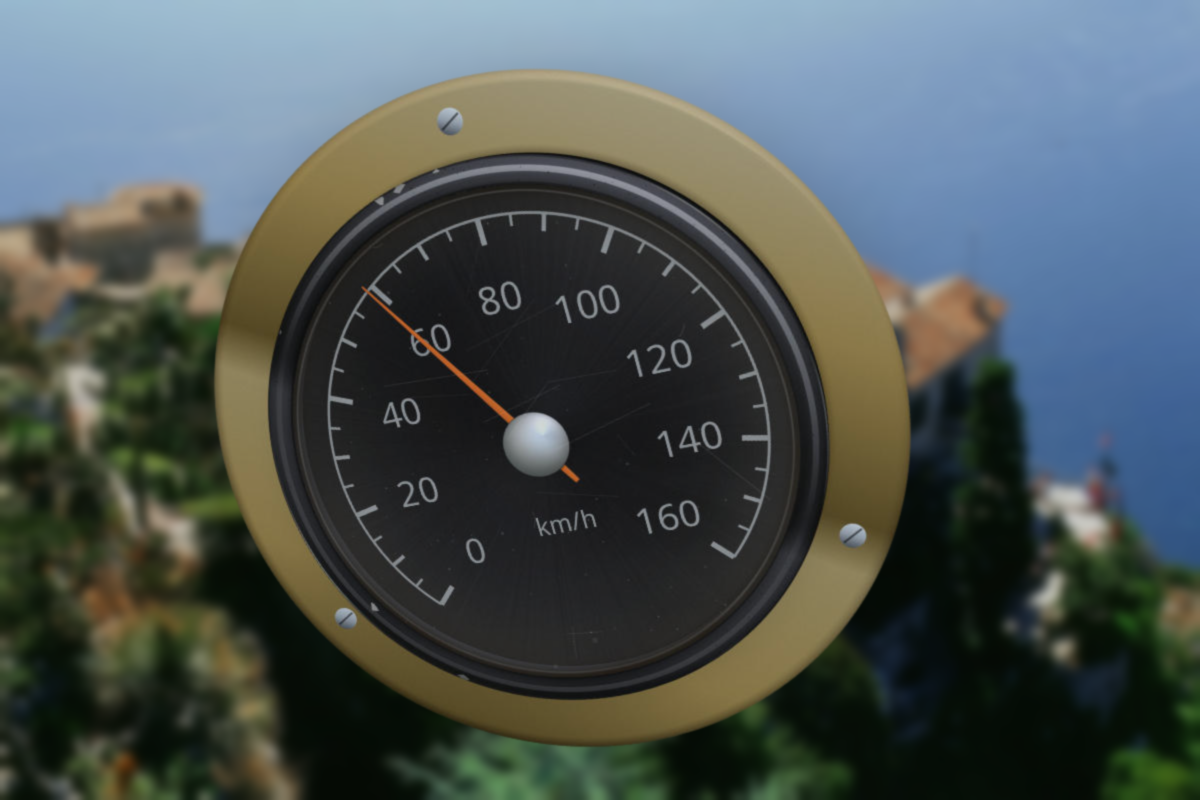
60 km/h
